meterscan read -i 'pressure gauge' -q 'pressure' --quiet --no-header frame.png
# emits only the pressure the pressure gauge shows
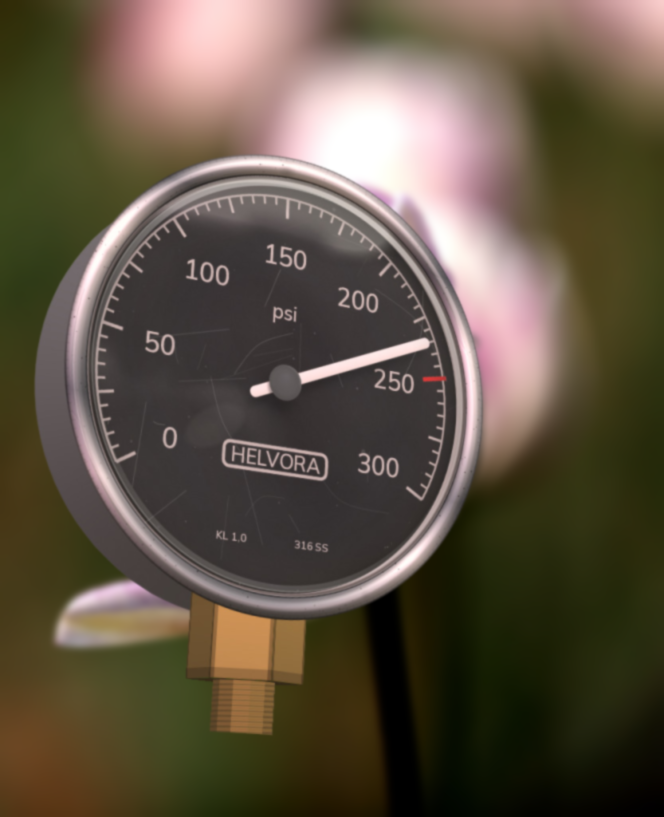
235 psi
